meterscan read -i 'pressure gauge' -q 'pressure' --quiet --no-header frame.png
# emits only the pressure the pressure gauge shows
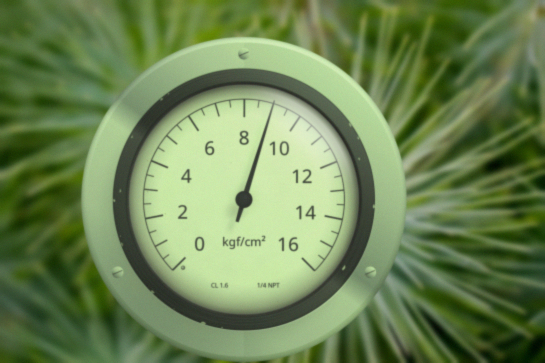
9 kg/cm²
